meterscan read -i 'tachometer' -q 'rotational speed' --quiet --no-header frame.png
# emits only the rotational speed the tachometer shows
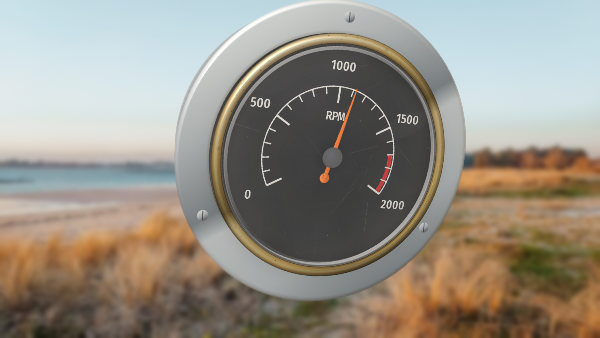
1100 rpm
